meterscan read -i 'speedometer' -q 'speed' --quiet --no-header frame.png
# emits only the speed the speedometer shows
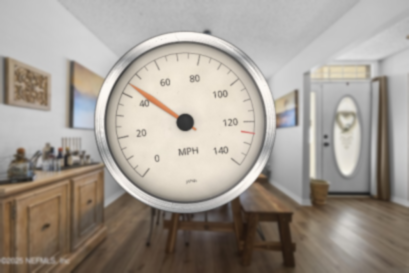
45 mph
